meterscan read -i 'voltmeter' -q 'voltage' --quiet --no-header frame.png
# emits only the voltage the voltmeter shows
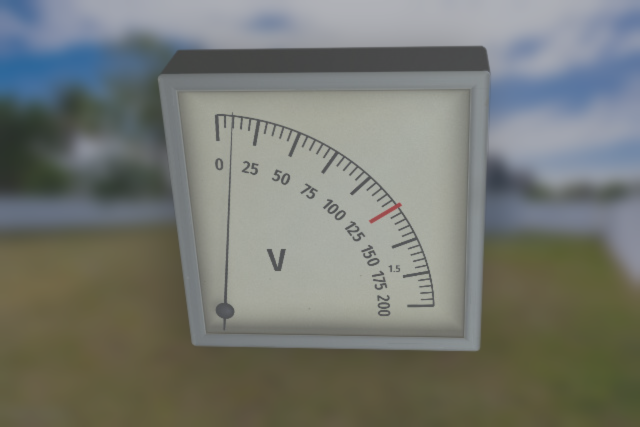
10 V
